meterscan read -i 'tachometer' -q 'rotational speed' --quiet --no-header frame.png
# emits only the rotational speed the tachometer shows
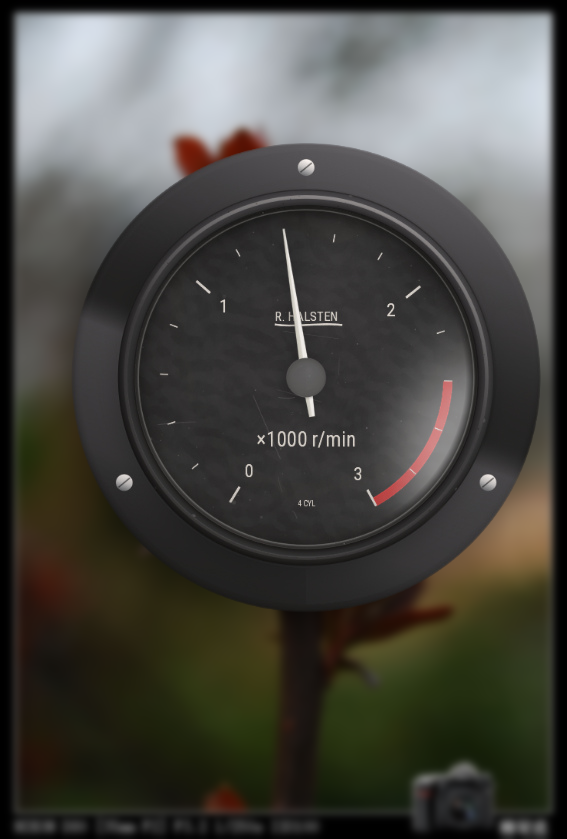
1400 rpm
